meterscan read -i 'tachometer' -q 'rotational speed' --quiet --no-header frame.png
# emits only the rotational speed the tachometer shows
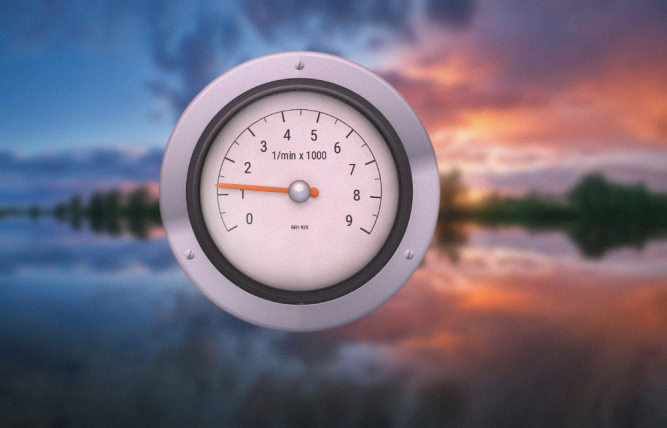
1250 rpm
